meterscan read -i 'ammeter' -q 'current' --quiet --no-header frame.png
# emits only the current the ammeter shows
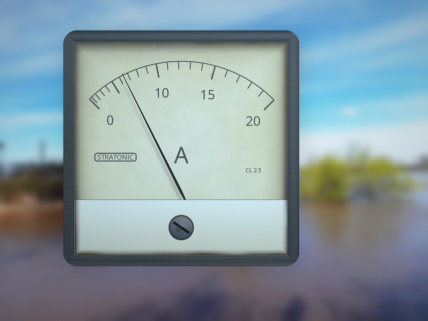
6.5 A
